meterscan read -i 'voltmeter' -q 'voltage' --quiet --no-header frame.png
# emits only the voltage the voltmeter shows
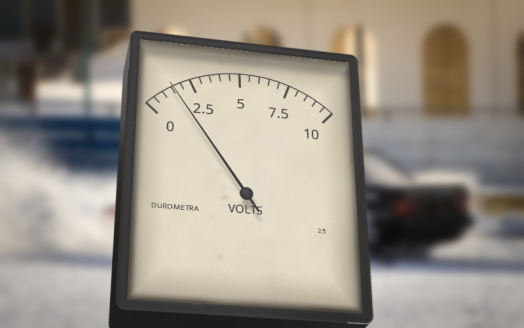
1.5 V
